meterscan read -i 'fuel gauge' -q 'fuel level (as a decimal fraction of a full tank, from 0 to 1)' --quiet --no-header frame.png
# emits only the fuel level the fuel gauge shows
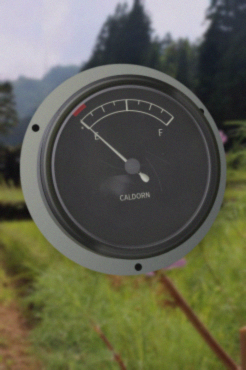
0
